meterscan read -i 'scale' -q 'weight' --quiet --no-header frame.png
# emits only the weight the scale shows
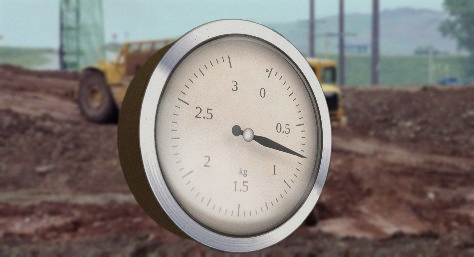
0.75 kg
